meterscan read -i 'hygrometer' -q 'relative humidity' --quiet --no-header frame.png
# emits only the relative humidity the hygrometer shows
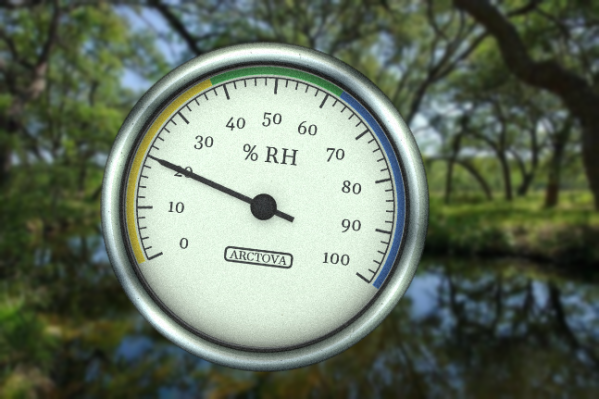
20 %
